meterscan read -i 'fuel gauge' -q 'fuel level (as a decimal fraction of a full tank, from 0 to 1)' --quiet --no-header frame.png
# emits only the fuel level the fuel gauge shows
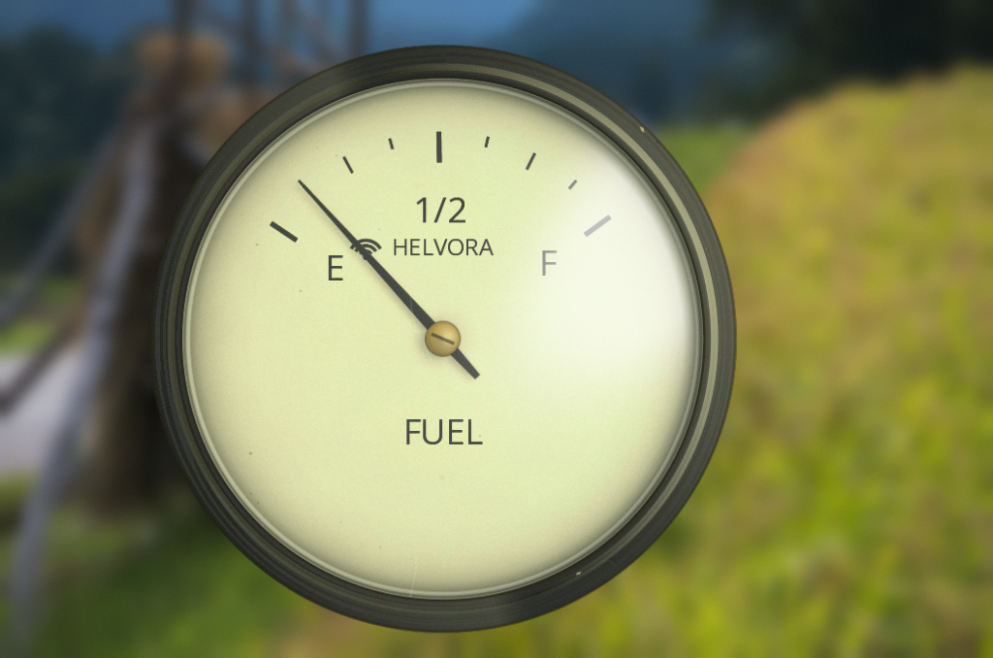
0.125
